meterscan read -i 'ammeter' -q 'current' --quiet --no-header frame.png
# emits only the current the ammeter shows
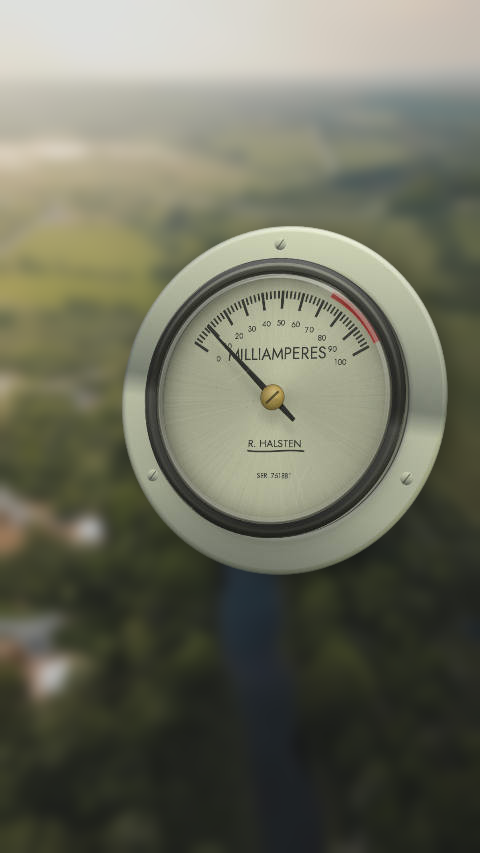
10 mA
